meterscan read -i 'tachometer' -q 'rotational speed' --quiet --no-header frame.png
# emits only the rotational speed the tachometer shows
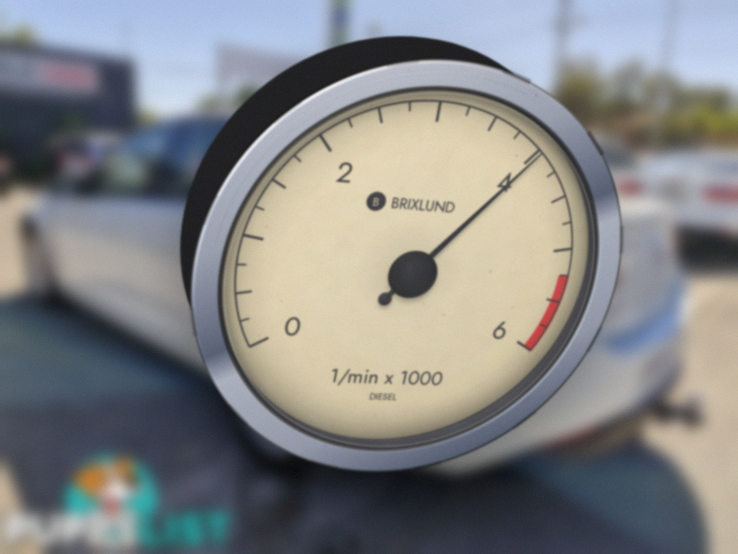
4000 rpm
